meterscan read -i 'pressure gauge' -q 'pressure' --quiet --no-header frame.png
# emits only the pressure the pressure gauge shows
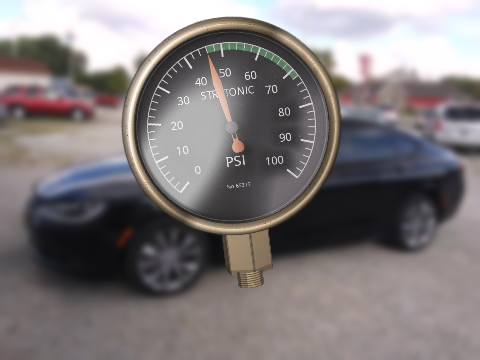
46 psi
